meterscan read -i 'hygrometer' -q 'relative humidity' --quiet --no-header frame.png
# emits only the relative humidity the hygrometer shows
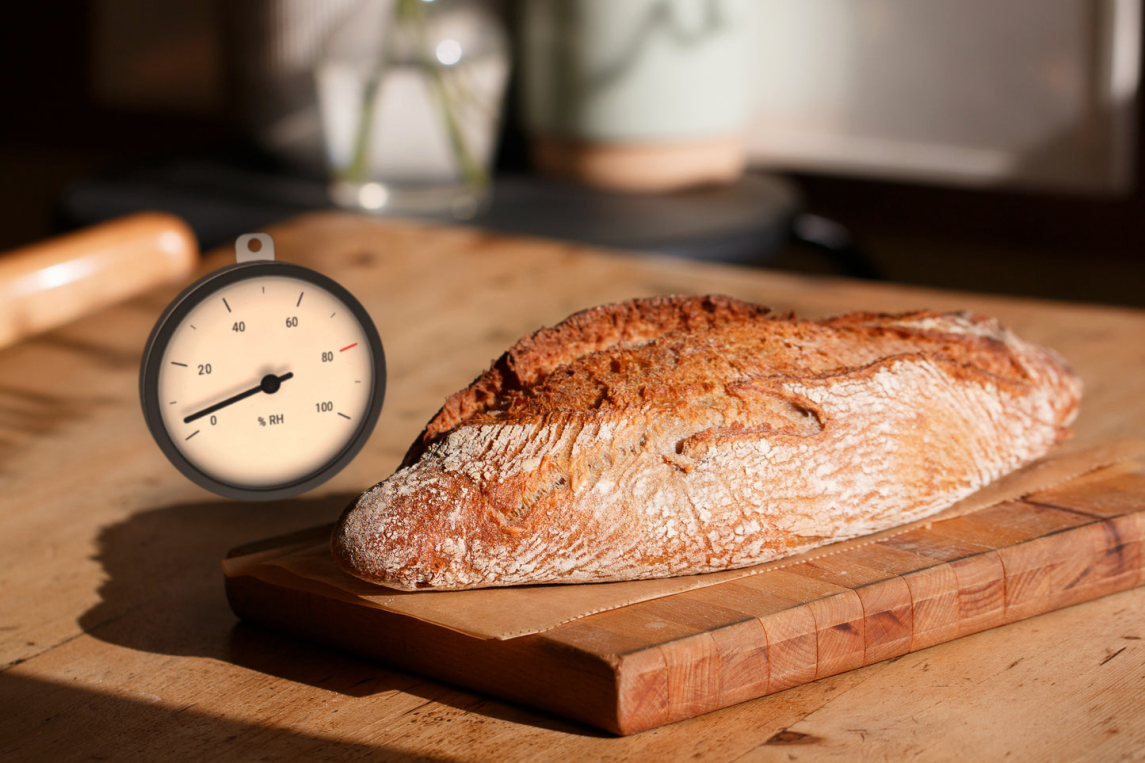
5 %
